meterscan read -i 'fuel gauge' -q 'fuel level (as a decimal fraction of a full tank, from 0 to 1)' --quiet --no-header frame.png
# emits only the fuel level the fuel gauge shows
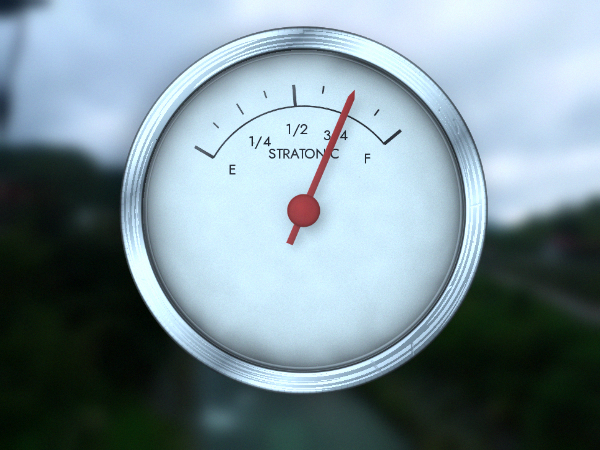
0.75
